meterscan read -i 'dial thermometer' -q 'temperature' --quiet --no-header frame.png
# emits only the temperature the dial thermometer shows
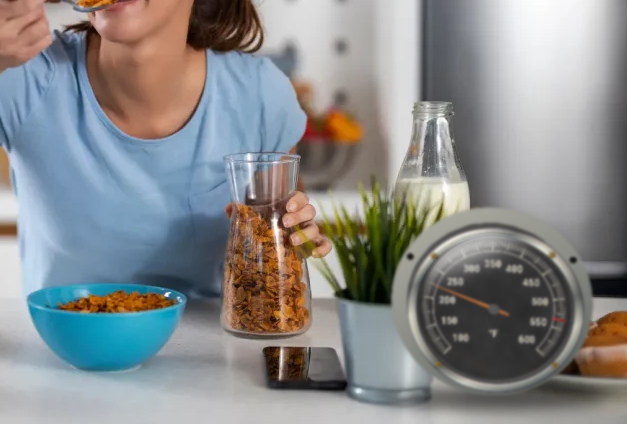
225 °F
